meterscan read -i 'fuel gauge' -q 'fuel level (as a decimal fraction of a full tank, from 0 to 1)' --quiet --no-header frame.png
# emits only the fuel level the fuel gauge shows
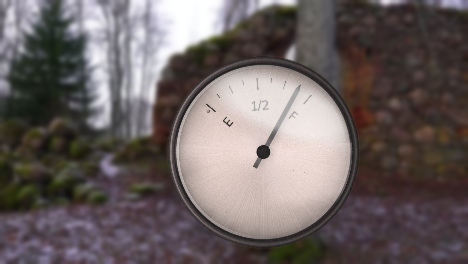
0.875
